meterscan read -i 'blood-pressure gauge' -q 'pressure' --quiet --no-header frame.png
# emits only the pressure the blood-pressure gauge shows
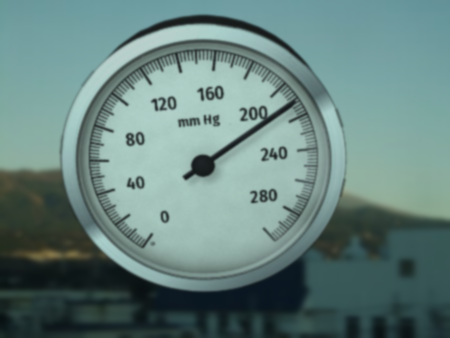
210 mmHg
